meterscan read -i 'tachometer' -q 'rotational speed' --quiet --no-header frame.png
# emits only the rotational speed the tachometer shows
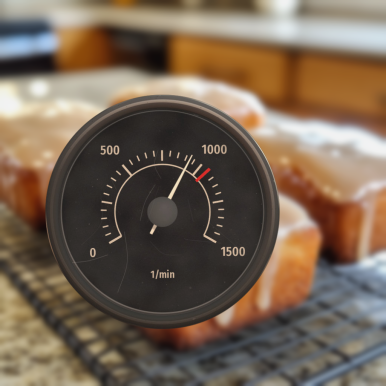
925 rpm
